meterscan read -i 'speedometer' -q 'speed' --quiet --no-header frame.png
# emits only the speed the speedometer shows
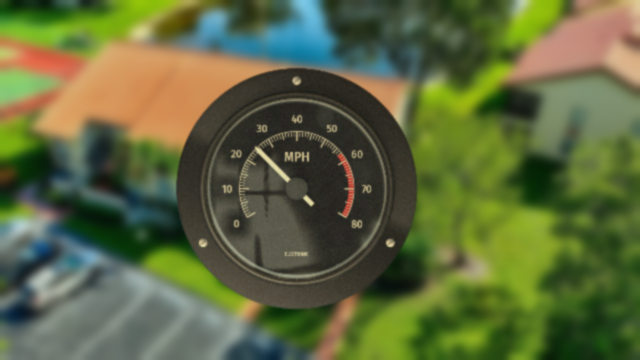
25 mph
